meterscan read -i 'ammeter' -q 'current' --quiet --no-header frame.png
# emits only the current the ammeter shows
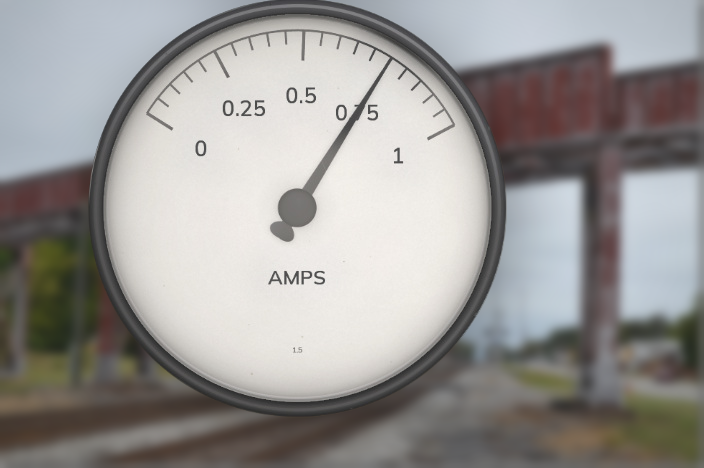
0.75 A
